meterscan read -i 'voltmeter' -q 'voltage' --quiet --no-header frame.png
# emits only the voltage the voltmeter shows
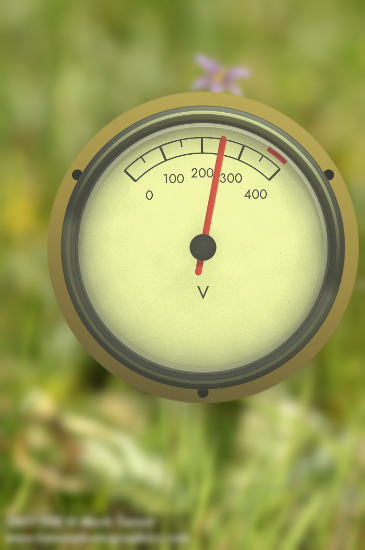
250 V
